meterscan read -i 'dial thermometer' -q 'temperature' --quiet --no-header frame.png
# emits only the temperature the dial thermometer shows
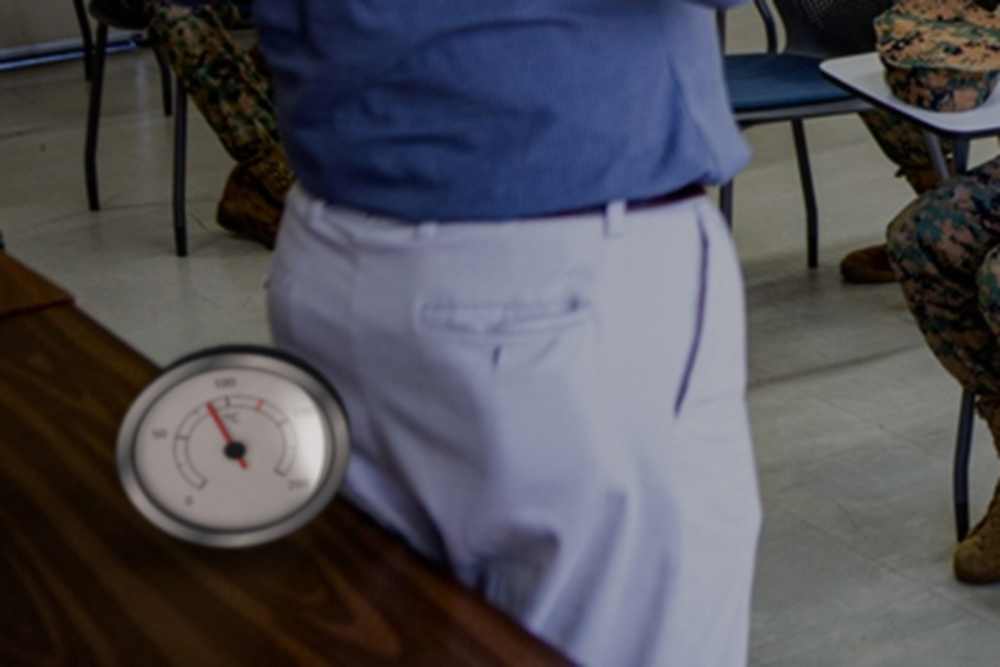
87.5 °C
